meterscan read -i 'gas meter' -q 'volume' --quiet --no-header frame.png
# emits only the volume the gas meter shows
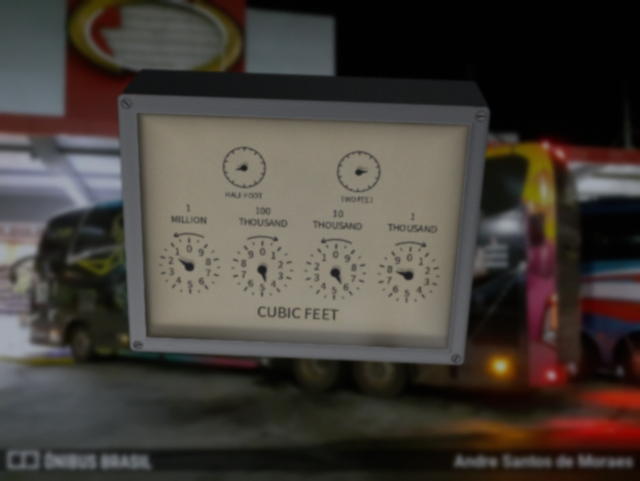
145800 ft³
